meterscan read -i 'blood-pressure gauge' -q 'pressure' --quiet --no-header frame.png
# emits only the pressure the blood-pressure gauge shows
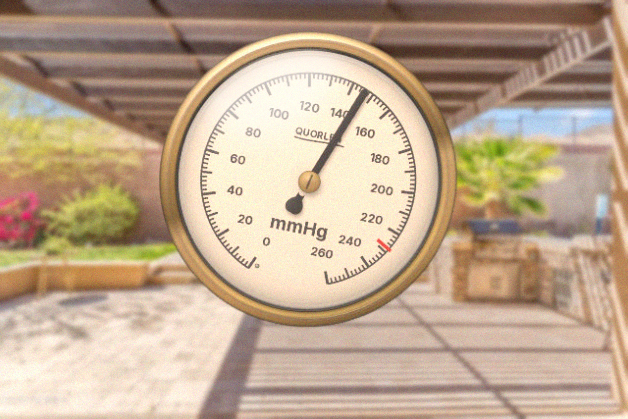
146 mmHg
